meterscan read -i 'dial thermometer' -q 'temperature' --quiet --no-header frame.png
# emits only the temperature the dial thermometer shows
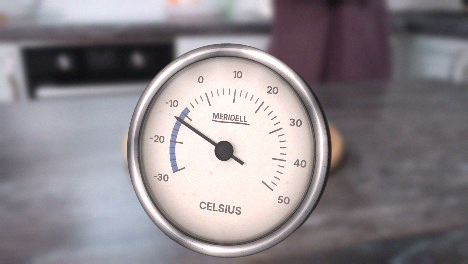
-12 °C
